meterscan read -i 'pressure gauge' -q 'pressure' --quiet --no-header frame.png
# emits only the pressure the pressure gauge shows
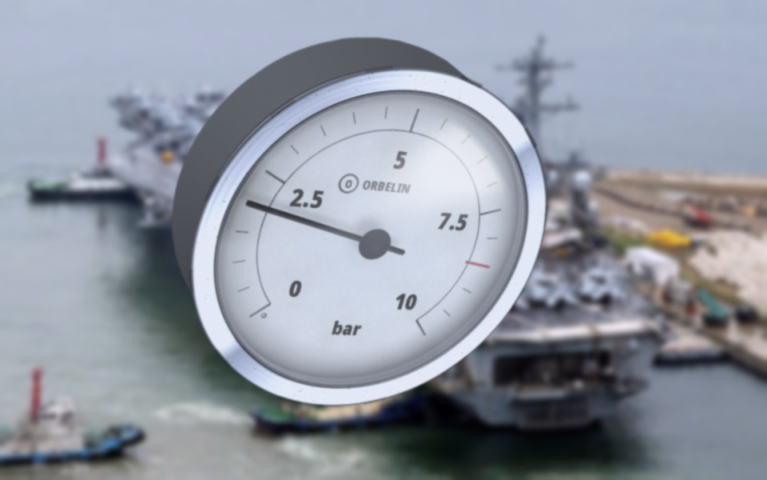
2 bar
